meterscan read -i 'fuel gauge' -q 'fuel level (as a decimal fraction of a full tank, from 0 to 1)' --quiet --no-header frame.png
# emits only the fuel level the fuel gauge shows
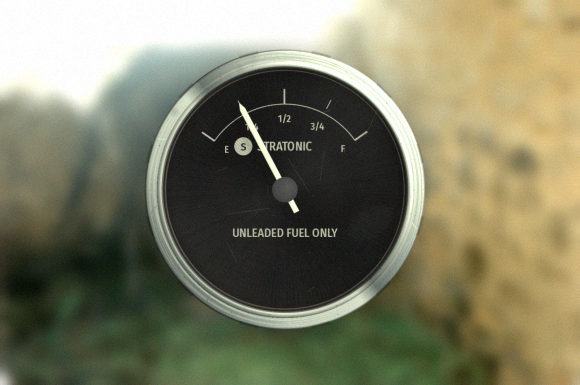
0.25
